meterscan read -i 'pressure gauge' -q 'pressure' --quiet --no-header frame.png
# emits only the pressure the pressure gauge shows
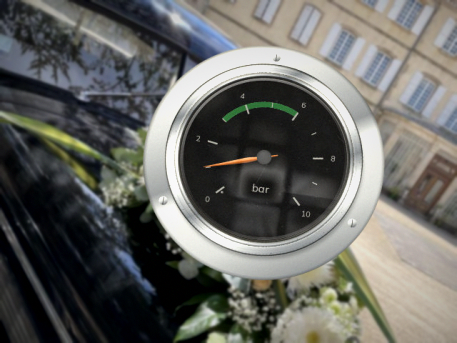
1 bar
